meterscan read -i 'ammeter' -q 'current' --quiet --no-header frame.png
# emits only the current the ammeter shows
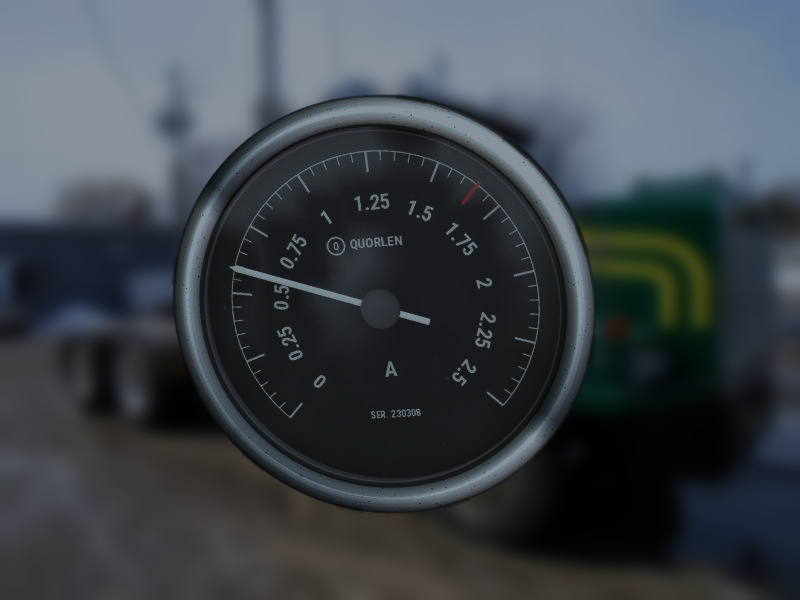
0.6 A
